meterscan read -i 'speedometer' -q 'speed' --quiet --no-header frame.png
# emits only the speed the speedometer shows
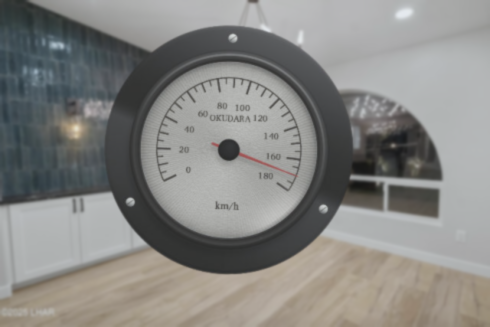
170 km/h
